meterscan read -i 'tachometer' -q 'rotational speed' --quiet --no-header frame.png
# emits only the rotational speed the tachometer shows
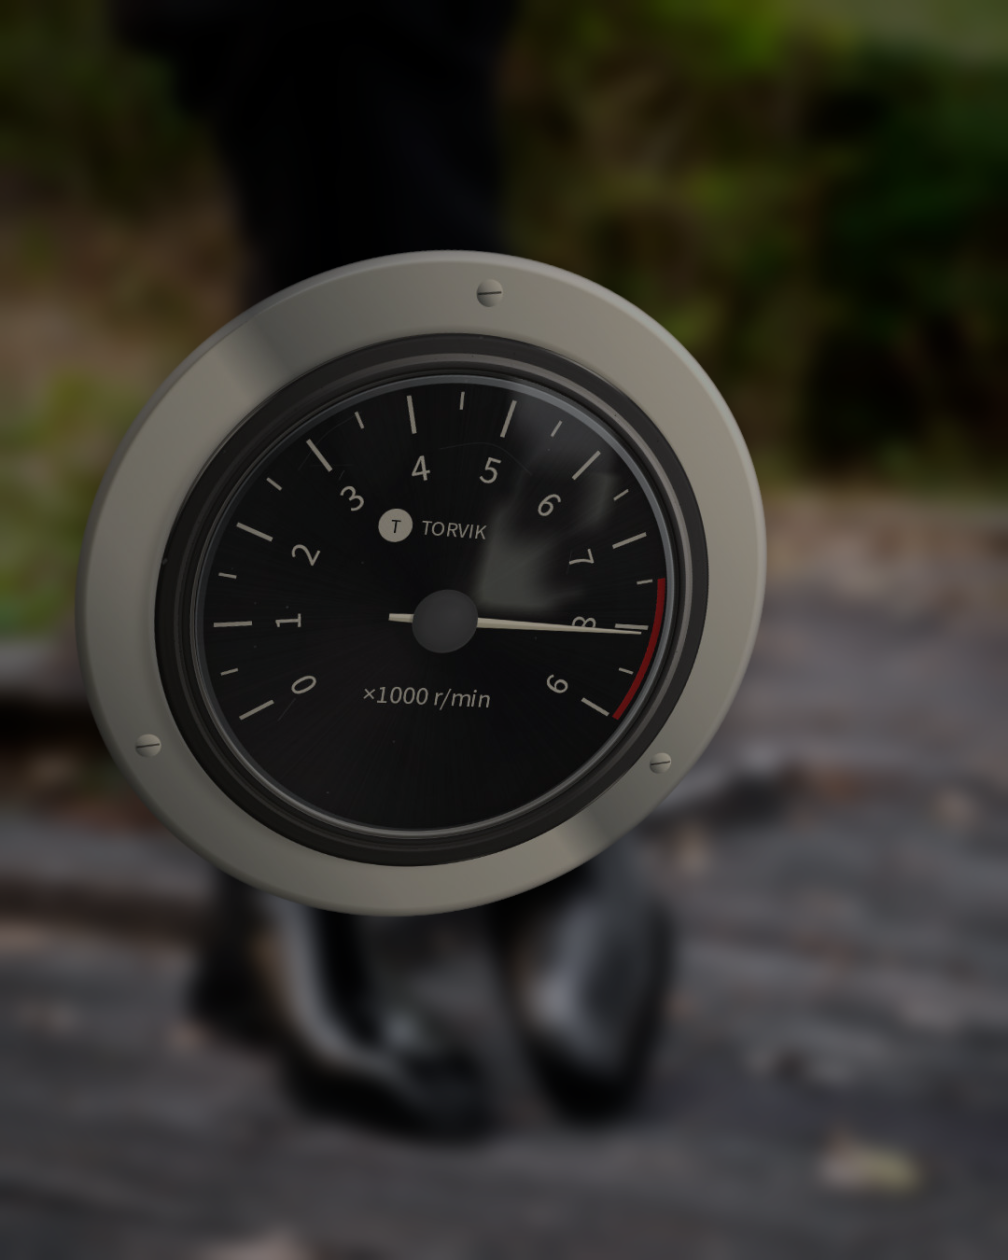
8000 rpm
